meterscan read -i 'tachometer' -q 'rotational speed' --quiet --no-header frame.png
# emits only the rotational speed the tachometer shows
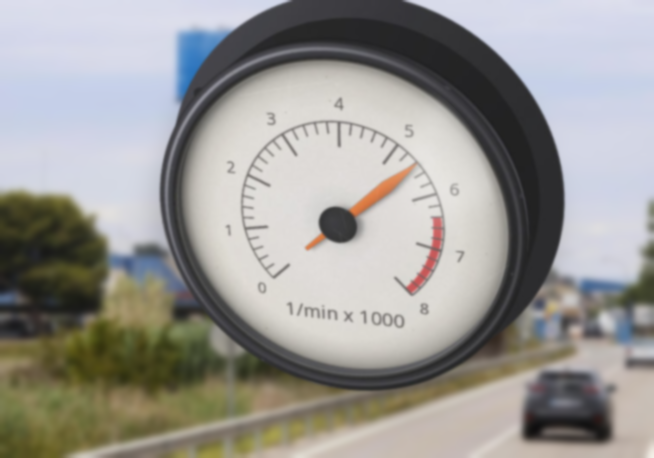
5400 rpm
